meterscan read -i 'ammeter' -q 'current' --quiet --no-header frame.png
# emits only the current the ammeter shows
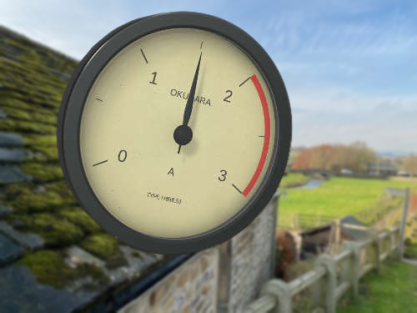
1.5 A
